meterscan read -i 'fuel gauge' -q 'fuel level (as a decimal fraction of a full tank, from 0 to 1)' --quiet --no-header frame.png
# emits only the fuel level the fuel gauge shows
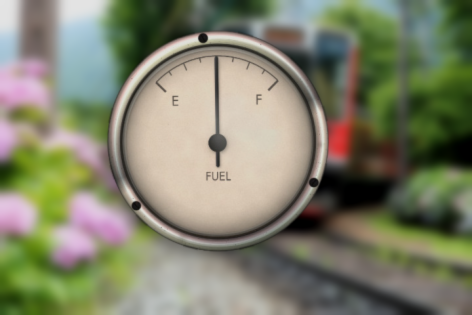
0.5
